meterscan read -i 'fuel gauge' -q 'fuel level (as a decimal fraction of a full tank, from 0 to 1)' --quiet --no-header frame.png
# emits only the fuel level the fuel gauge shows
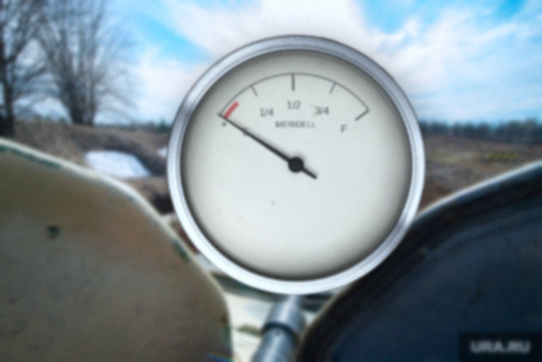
0
